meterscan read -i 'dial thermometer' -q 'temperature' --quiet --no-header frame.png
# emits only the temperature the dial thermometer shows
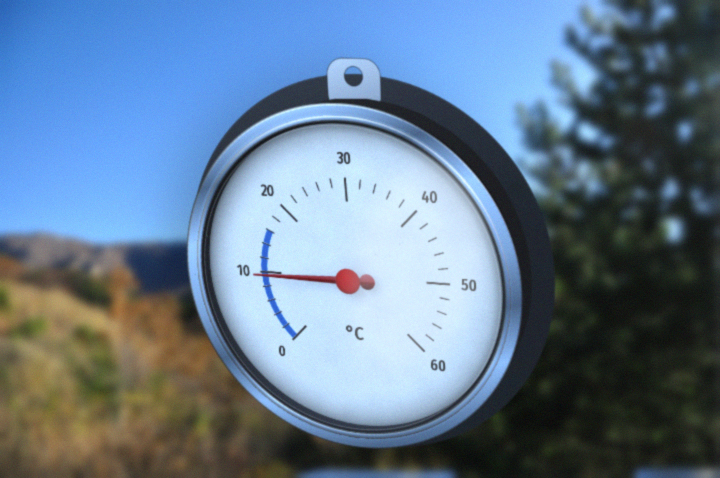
10 °C
